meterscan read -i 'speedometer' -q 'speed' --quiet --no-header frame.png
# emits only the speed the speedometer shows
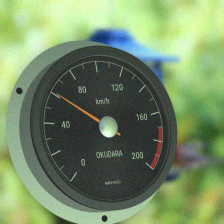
60 km/h
